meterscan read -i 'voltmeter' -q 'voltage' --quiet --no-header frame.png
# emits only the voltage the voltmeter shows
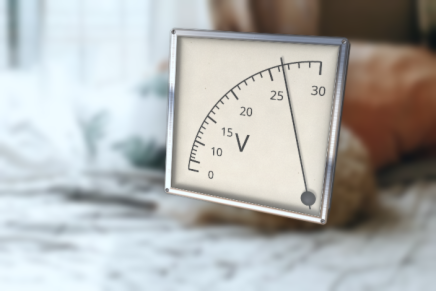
26.5 V
